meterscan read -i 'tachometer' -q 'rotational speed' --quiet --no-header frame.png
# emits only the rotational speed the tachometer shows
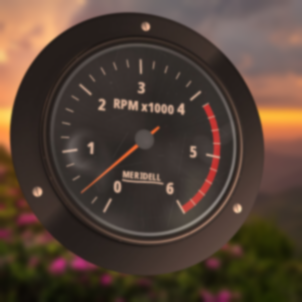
400 rpm
